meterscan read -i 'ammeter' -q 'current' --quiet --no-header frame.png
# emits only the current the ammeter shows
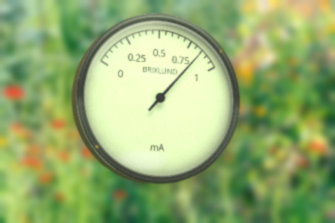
0.85 mA
